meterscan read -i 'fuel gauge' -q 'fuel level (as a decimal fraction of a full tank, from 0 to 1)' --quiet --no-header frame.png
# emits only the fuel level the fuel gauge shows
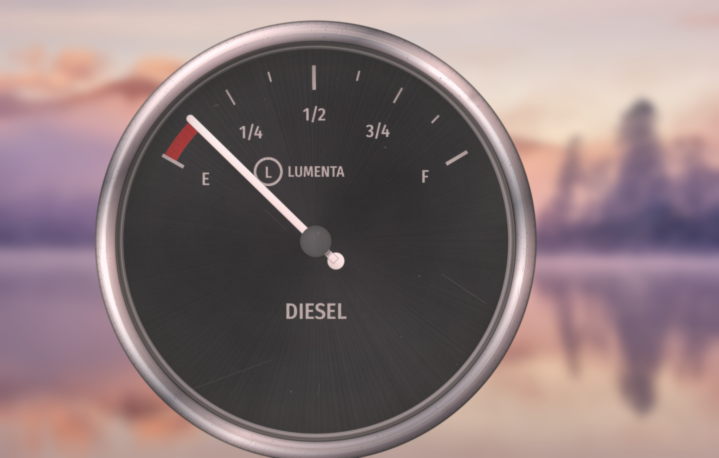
0.125
